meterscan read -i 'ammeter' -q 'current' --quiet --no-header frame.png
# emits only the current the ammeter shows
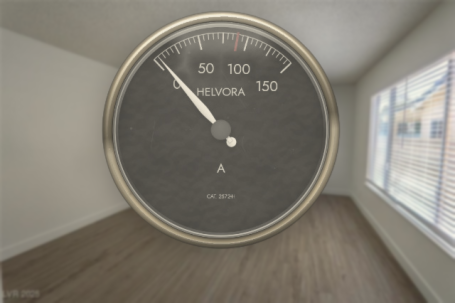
5 A
